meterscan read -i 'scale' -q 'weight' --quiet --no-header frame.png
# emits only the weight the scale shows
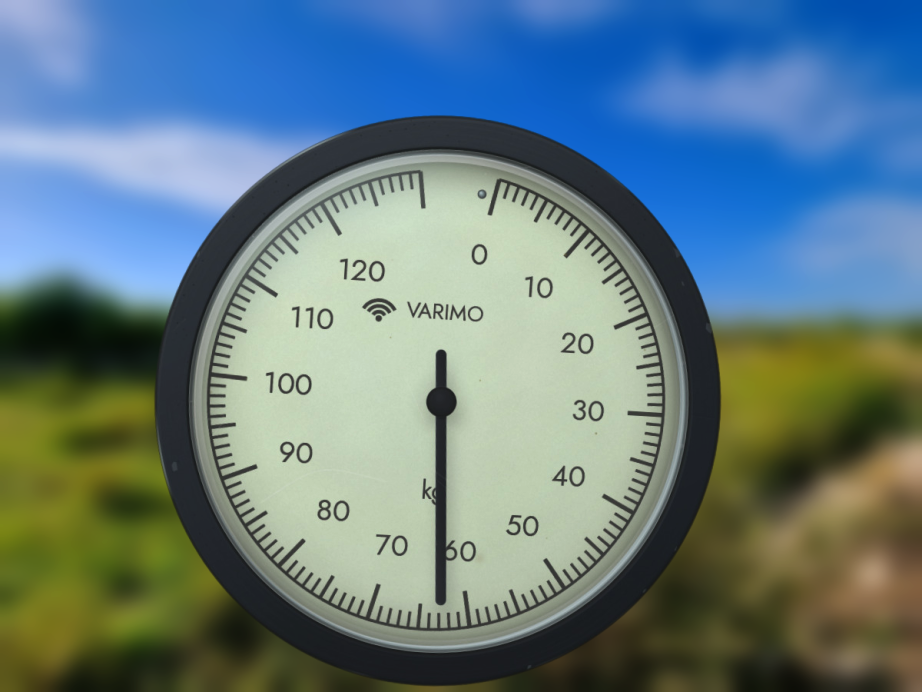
63 kg
